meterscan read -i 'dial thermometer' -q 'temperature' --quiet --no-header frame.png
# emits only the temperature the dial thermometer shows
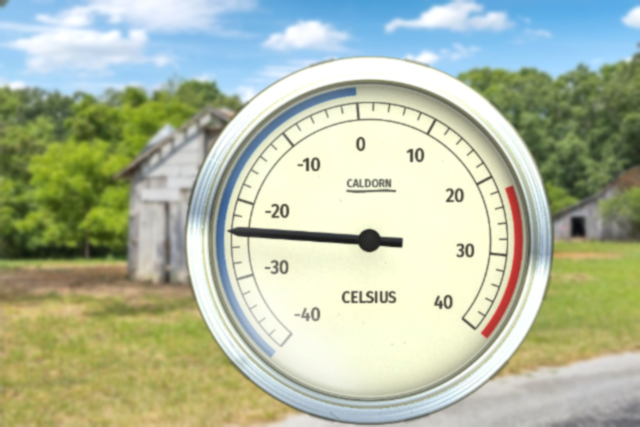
-24 °C
